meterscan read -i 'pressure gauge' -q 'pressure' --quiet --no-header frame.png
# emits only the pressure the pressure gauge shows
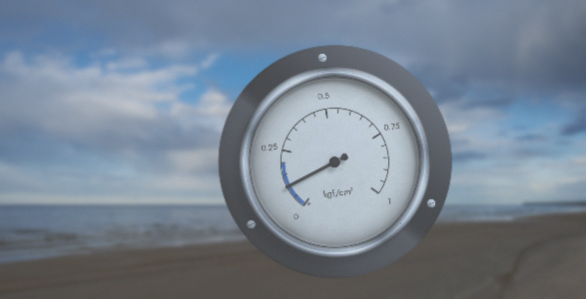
0.1 kg/cm²
